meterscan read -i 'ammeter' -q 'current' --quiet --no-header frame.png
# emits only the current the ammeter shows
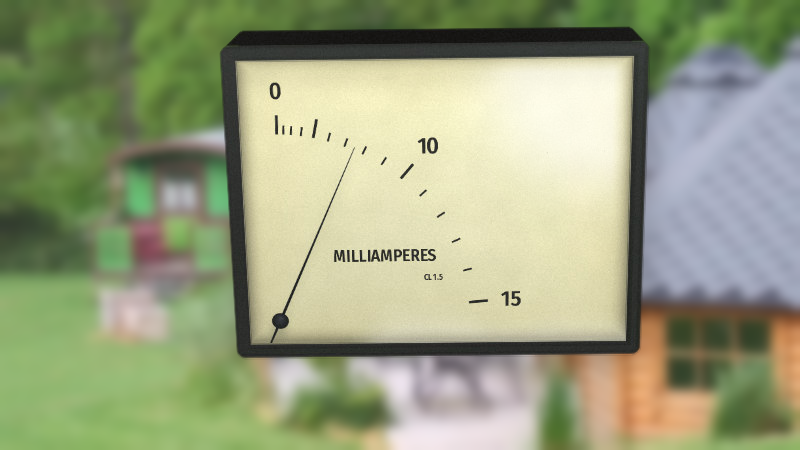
7.5 mA
